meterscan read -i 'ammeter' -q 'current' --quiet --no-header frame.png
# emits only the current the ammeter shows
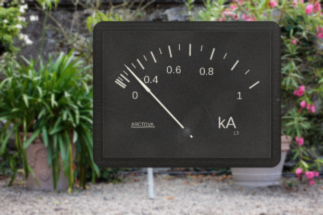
0.3 kA
